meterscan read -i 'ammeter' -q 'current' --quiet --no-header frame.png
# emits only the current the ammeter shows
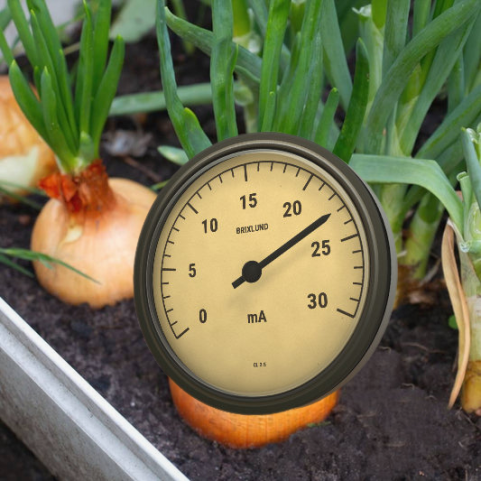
23 mA
